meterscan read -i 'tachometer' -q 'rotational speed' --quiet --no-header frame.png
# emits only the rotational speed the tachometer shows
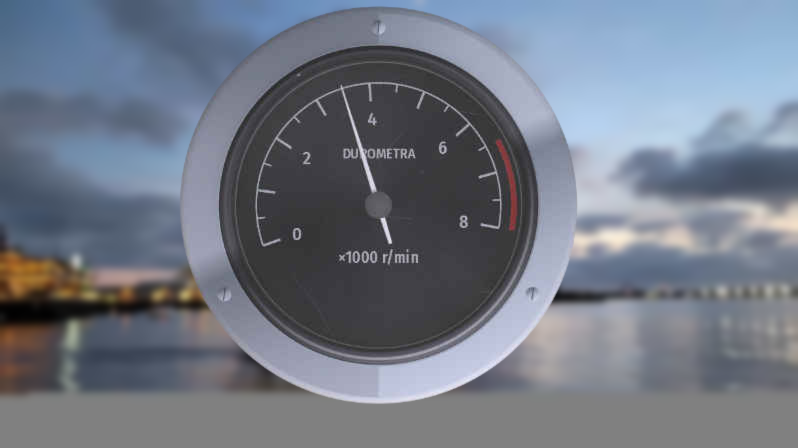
3500 rpm
